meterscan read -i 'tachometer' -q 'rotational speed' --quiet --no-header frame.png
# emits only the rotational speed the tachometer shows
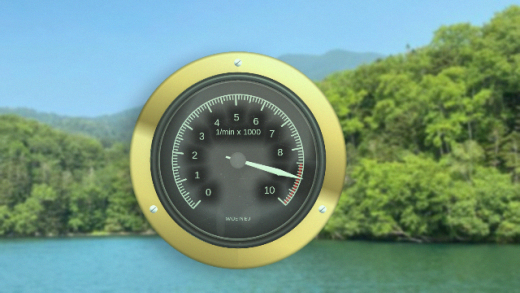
9000 rpm
